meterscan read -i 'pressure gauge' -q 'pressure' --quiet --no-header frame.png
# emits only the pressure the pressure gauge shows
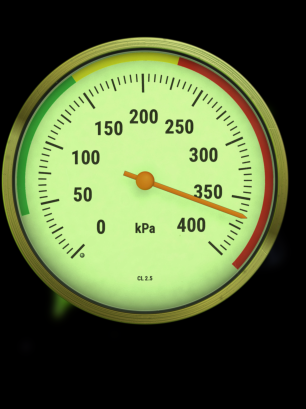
365 kPa
